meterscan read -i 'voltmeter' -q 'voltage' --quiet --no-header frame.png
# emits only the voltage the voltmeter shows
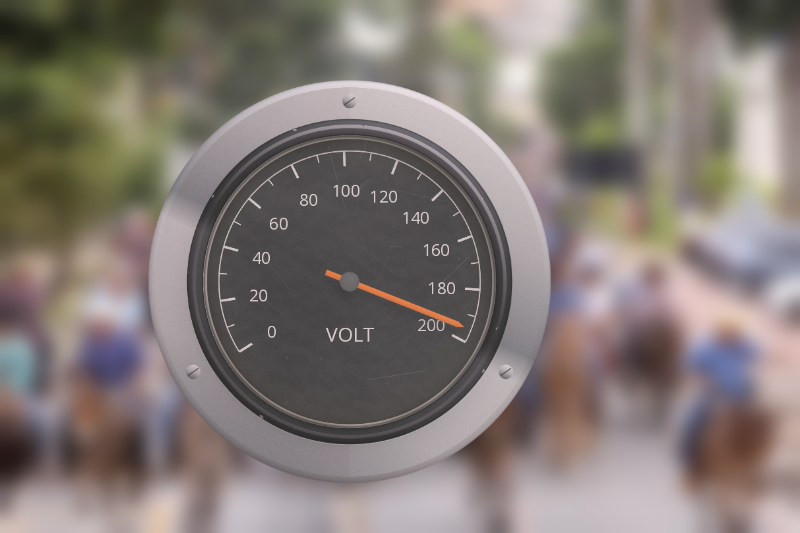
195 V
